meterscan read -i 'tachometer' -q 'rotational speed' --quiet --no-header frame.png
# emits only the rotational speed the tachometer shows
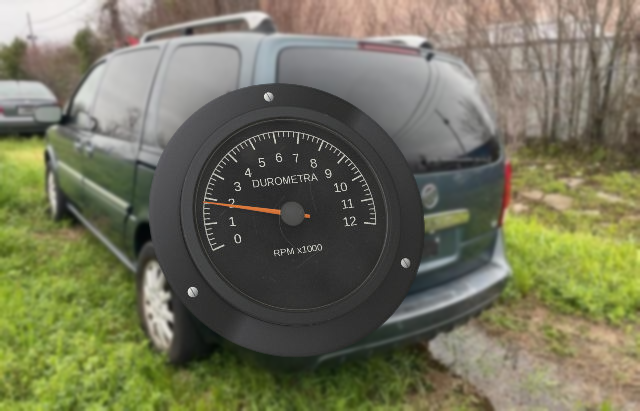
1800 rpm
